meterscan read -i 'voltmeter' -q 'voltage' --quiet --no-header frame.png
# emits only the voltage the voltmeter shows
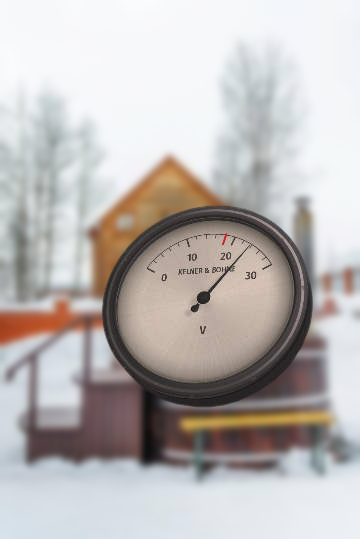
24 V
